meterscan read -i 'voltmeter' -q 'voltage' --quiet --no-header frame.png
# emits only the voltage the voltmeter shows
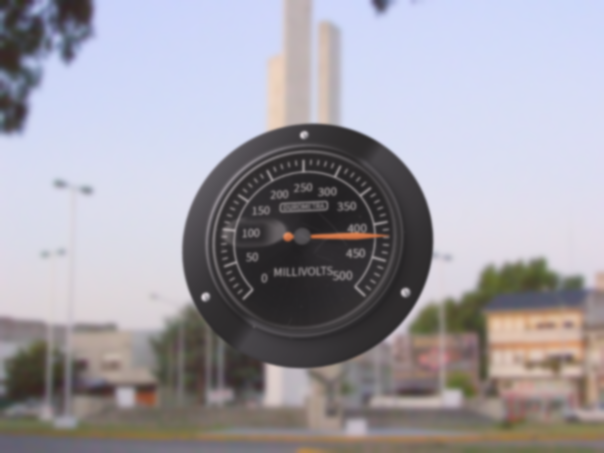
420 mV
